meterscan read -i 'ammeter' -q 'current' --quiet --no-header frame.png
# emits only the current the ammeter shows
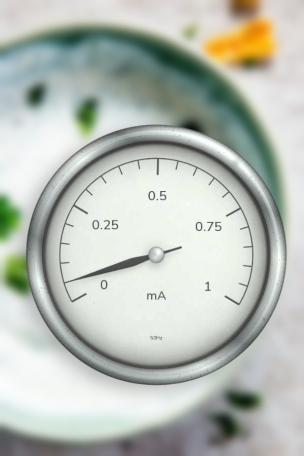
0.05 mA
